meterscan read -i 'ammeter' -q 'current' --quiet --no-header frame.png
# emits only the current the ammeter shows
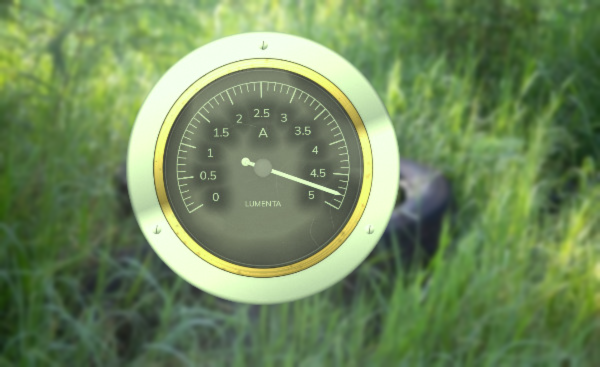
4.8 A
